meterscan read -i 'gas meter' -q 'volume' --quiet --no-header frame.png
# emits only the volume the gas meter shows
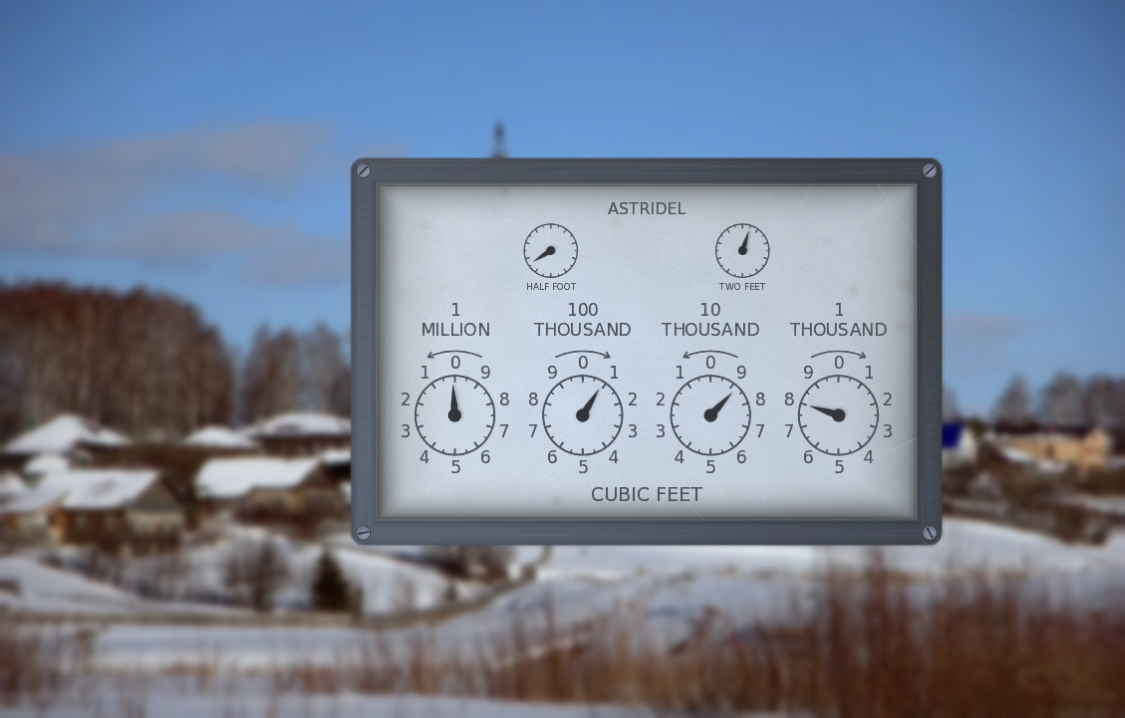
8800 ft³
